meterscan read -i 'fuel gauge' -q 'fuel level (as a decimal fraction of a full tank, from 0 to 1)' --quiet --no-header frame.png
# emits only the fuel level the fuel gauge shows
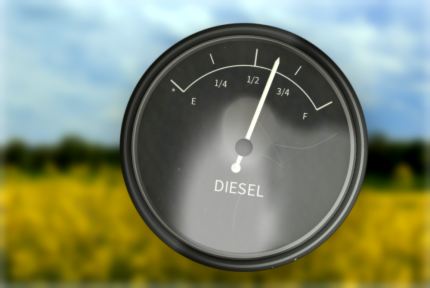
0.625
